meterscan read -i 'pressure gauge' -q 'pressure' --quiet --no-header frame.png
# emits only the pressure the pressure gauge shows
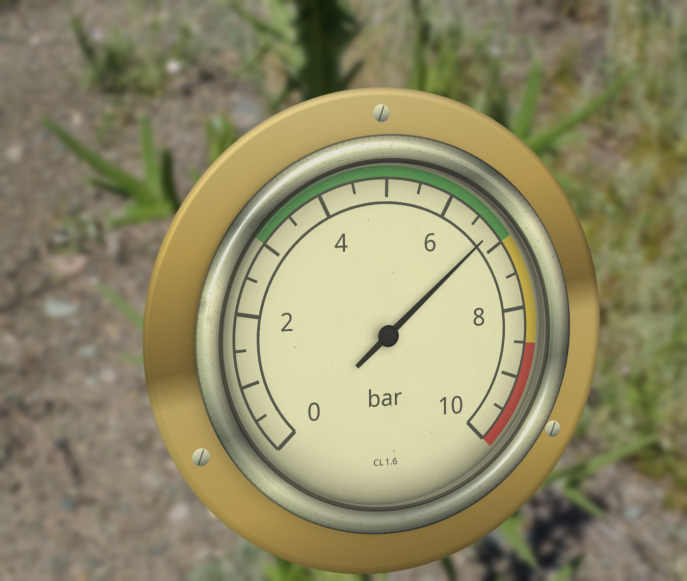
6.75 bar
